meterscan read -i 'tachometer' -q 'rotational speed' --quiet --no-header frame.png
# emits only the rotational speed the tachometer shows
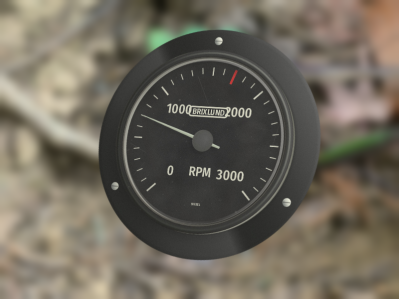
700 rpm
